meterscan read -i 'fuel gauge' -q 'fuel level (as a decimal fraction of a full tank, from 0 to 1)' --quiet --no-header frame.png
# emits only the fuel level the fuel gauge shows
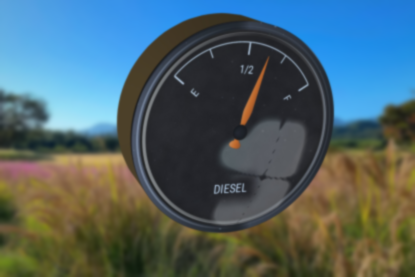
0.625
